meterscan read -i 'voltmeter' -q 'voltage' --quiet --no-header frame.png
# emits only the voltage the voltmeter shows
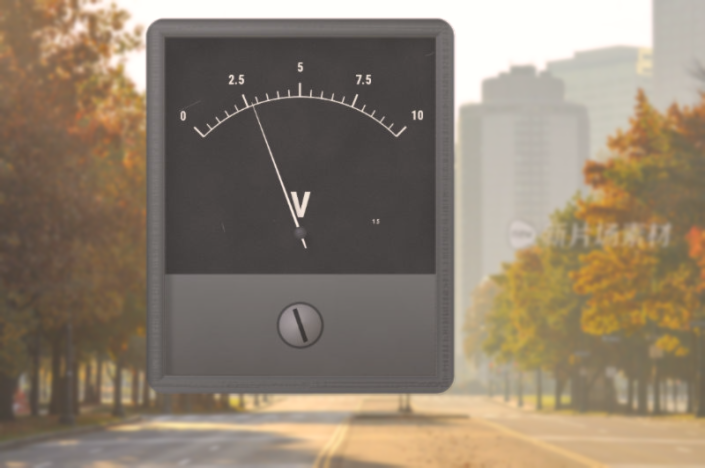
2.75 V
